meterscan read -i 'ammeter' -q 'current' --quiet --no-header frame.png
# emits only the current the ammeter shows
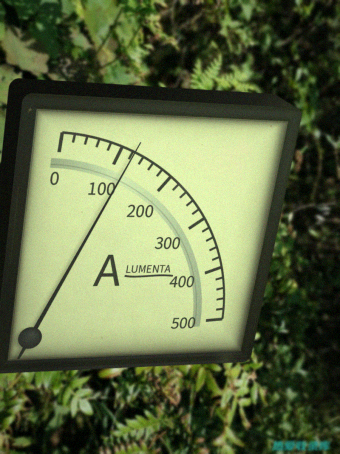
120 A
